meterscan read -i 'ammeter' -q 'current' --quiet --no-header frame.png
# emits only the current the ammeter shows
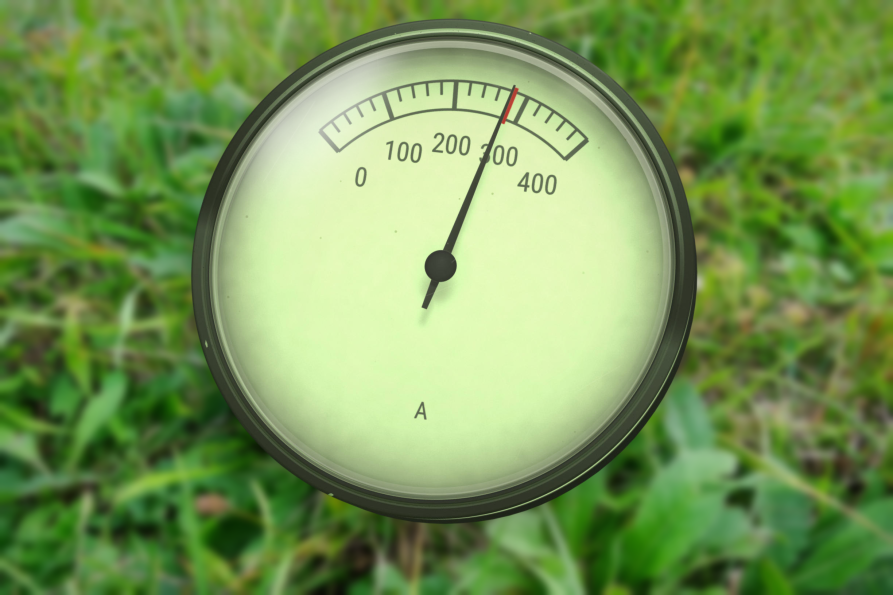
280 A
